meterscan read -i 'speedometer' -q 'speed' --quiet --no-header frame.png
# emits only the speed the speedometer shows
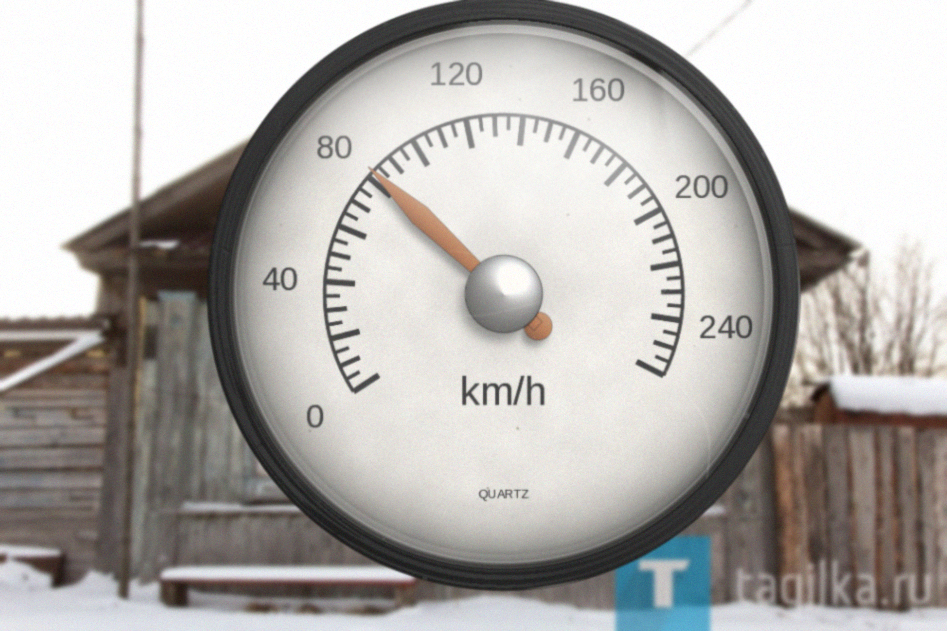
82.5 km/h
